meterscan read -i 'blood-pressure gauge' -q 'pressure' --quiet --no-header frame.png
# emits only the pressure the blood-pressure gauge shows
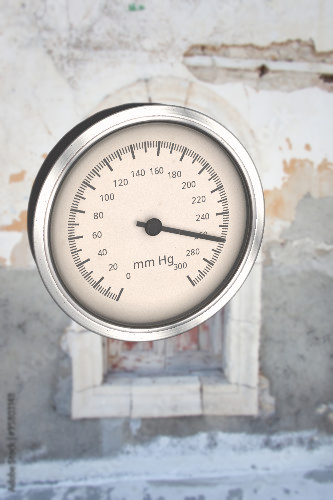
260 mmHg
